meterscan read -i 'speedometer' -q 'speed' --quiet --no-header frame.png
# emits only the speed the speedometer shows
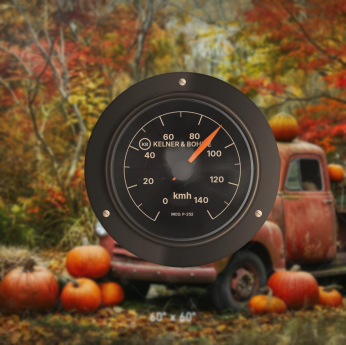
90 km/h
